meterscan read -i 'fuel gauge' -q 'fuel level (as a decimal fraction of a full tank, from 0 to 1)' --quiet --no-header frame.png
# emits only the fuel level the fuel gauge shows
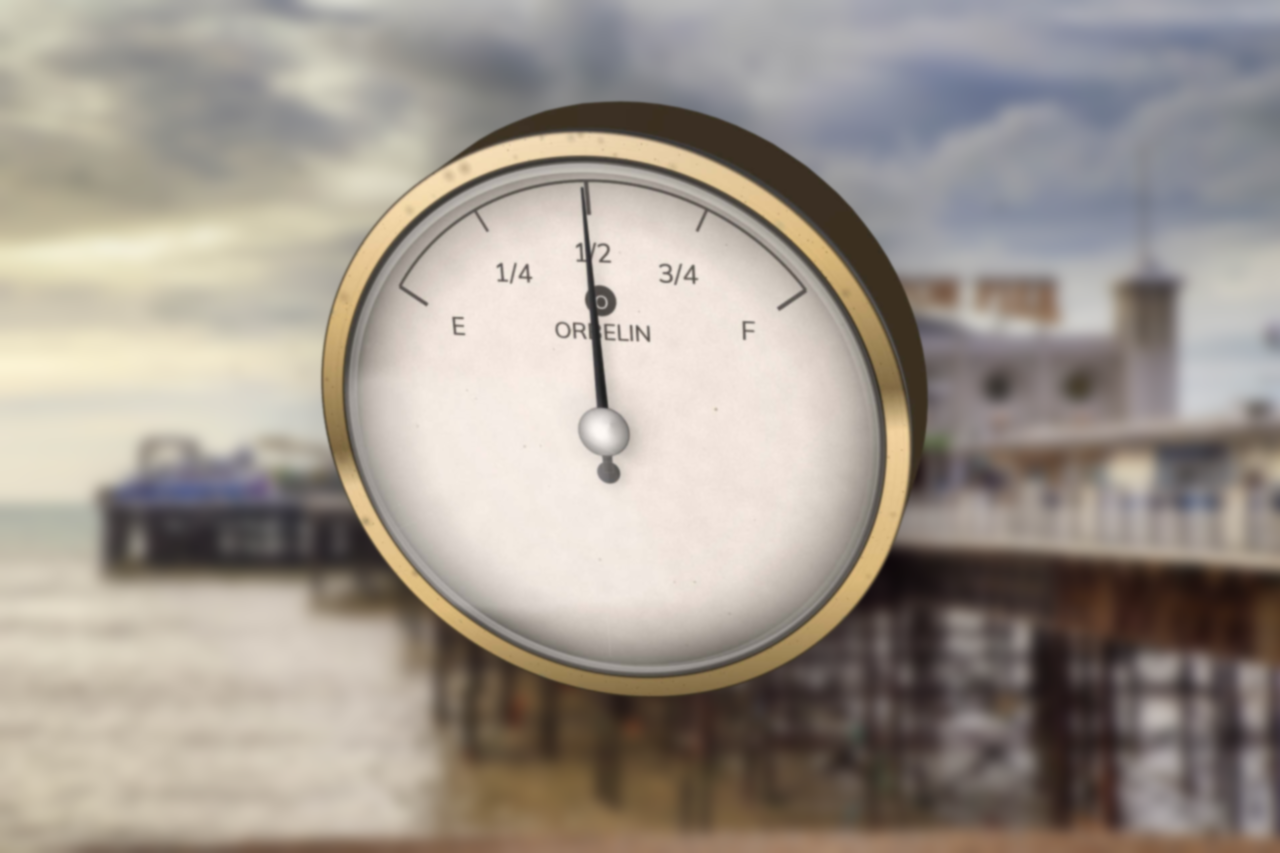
0.5
